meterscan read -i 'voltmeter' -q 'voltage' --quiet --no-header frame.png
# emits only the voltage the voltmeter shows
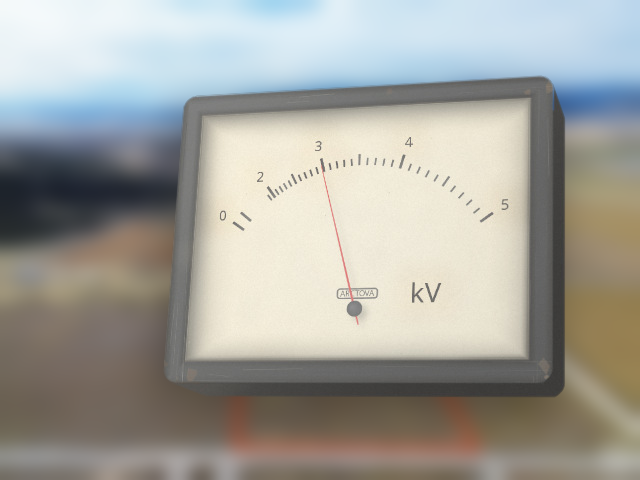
3 kV
